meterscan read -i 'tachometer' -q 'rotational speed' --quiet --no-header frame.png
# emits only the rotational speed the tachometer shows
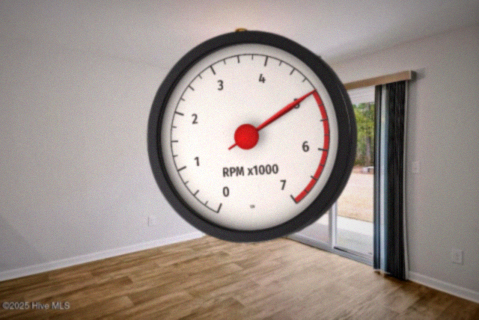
5000 rpm
